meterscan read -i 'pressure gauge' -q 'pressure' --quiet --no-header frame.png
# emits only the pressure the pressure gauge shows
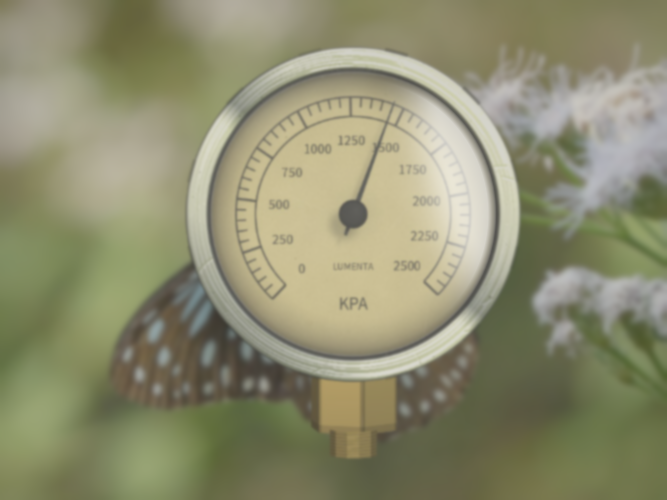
1450 kPa
